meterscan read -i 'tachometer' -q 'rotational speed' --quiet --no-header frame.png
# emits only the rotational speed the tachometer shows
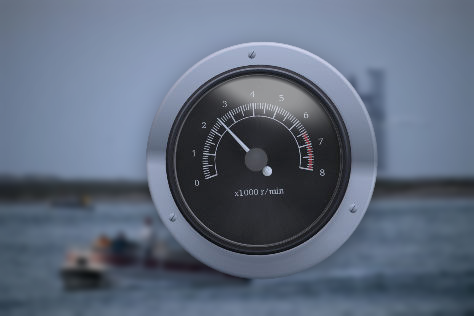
2500 rpm
